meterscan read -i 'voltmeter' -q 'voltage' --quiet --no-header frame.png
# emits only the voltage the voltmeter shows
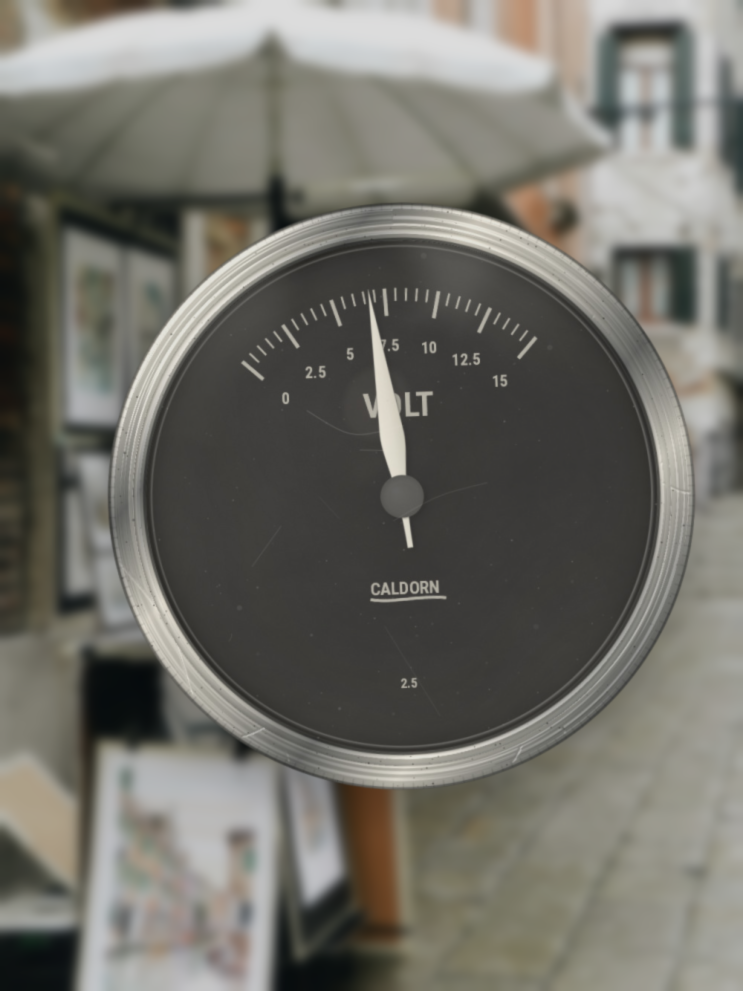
6.75 V
